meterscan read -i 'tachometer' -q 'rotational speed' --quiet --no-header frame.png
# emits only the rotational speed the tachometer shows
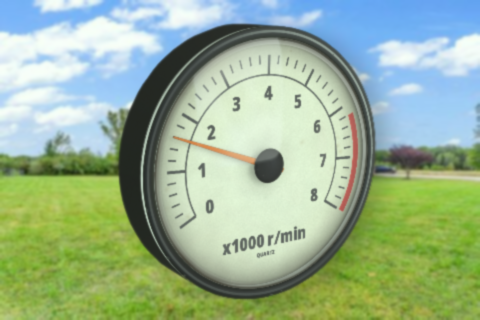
1600 rpm
